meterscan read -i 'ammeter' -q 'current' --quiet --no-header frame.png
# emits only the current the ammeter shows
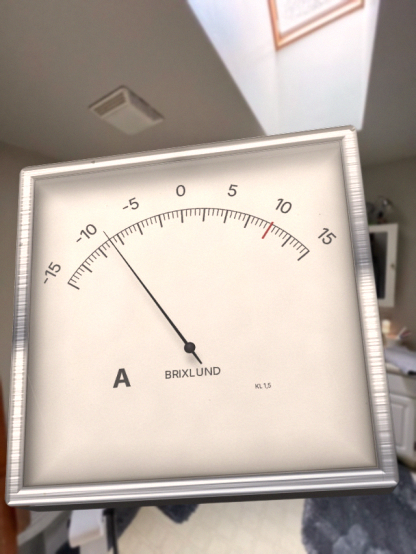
-8.5 A
